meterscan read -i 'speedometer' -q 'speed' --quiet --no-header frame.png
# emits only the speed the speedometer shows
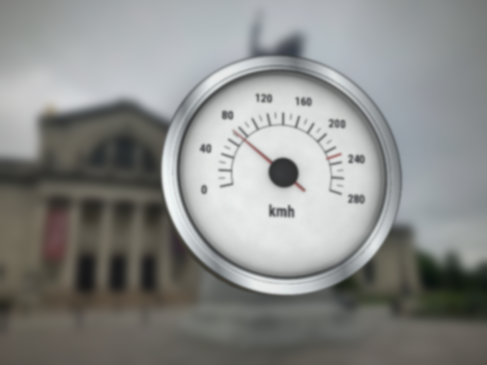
70 km/h
